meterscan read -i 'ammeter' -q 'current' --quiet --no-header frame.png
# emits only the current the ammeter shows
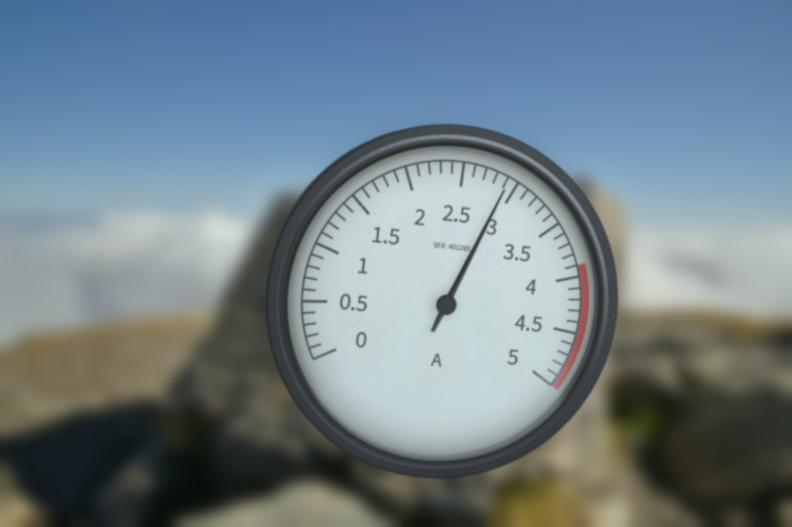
2.9 A
